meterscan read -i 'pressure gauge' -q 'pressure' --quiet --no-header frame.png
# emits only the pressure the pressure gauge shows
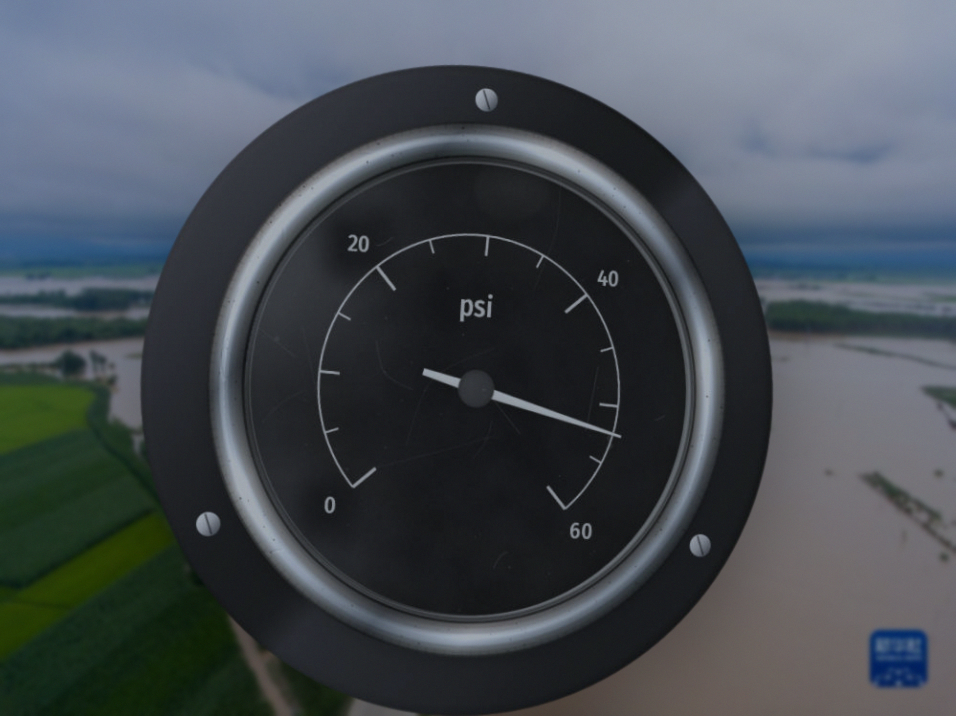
52.5 psi
